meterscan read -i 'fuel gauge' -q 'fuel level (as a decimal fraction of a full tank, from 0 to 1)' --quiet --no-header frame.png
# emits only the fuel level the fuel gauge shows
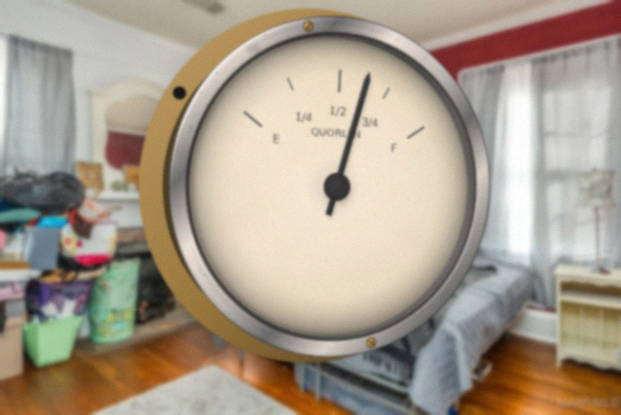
0.625
